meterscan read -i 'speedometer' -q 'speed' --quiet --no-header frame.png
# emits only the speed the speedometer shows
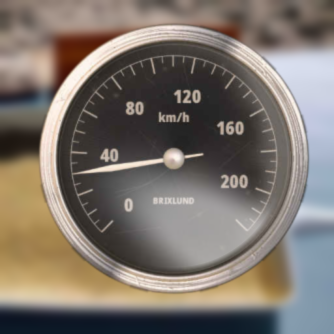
30 km/h
